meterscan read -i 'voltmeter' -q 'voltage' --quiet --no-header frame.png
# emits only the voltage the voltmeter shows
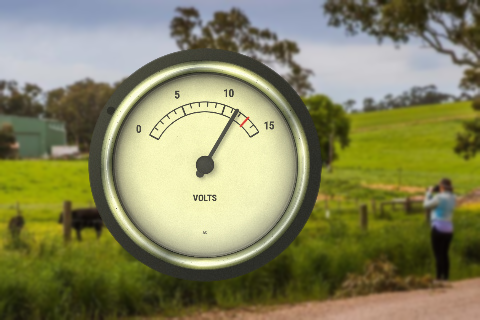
11.5 V
